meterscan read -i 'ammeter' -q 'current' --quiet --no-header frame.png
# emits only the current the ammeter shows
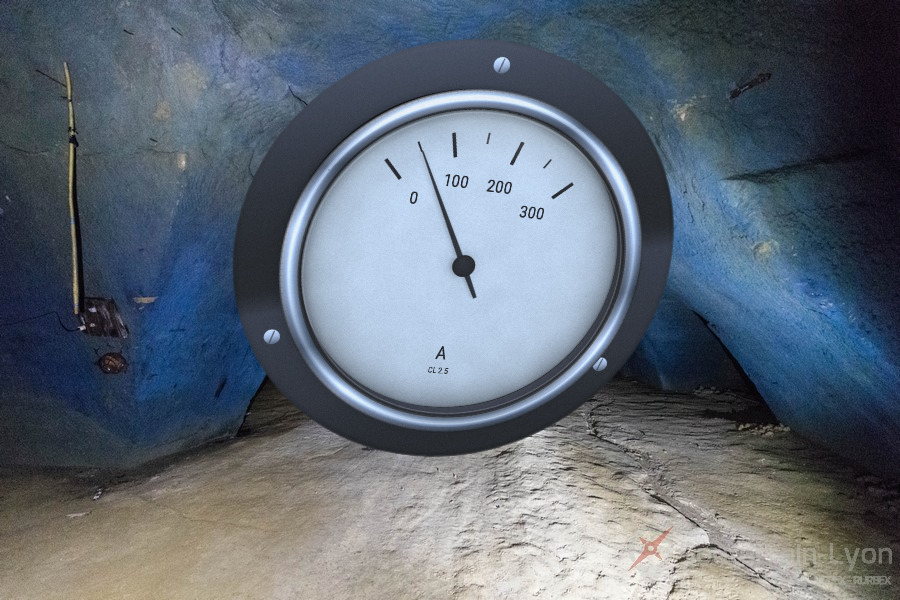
50 A
